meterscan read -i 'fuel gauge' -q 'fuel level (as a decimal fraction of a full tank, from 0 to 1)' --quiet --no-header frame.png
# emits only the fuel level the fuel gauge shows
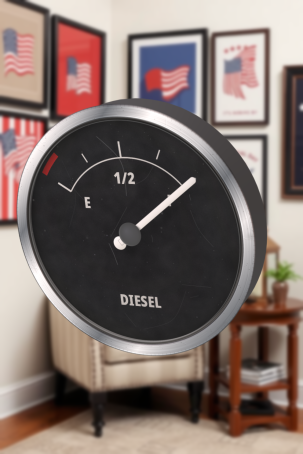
1
